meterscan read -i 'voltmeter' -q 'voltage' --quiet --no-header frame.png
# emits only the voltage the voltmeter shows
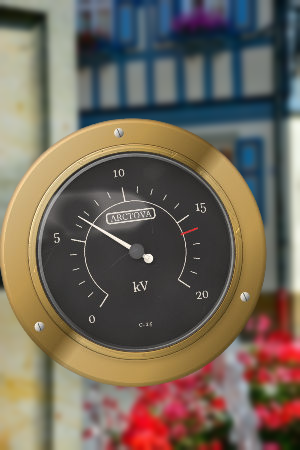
6.5 kV
